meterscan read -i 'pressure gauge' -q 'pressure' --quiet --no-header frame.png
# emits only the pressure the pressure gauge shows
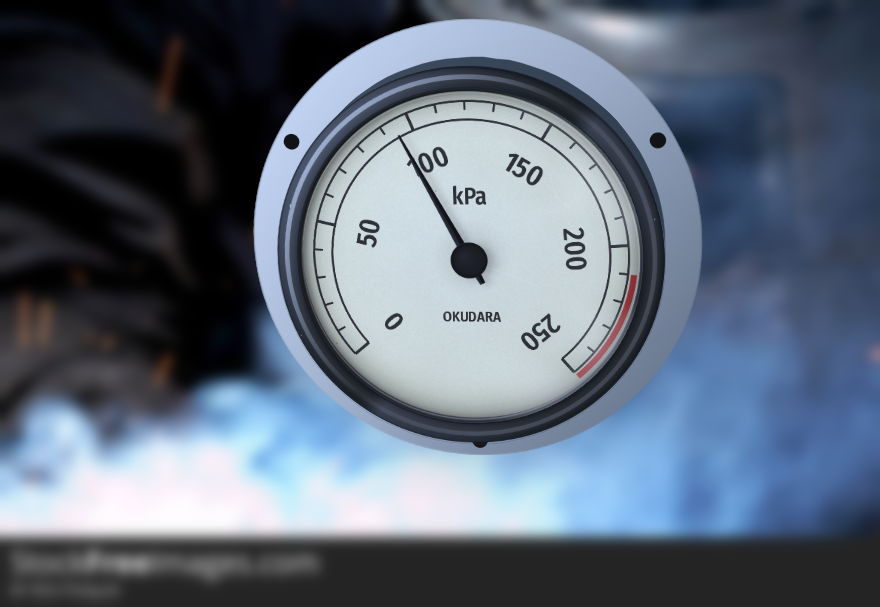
95 kPa
